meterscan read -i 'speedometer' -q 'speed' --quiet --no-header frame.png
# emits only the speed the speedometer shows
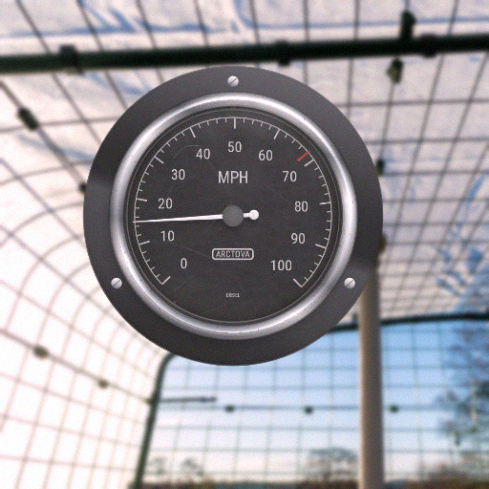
15 mph
